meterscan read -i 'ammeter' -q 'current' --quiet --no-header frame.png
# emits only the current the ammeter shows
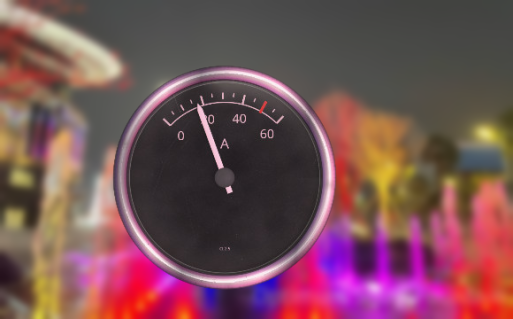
17.5 A
